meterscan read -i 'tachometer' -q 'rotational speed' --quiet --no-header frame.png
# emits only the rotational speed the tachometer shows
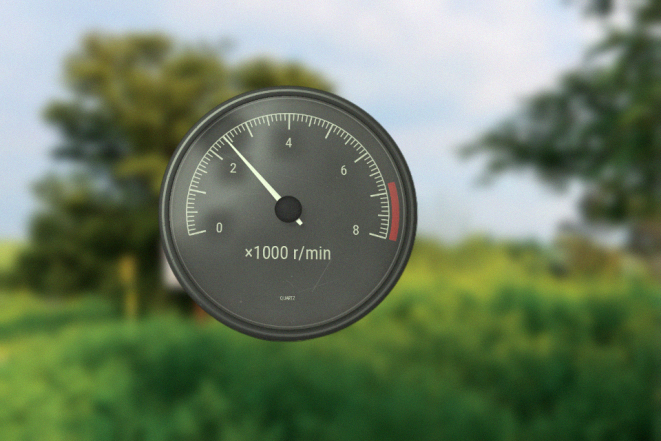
2400 rpm
